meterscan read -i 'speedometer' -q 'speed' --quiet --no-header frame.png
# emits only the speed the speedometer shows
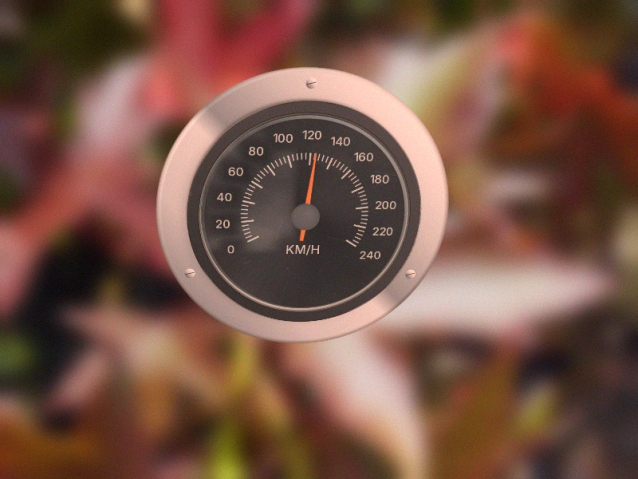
124 km/h
